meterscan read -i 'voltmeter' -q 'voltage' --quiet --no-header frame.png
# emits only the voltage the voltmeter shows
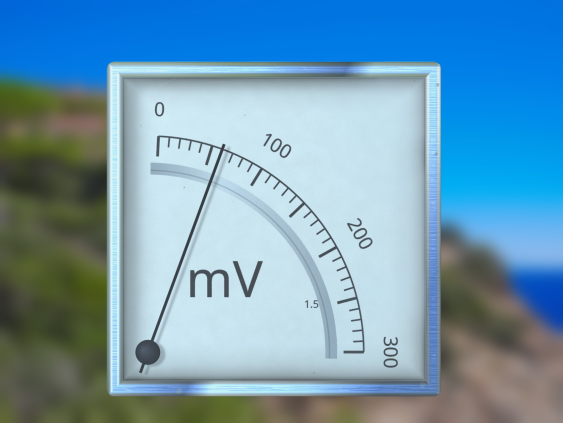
60 mV
